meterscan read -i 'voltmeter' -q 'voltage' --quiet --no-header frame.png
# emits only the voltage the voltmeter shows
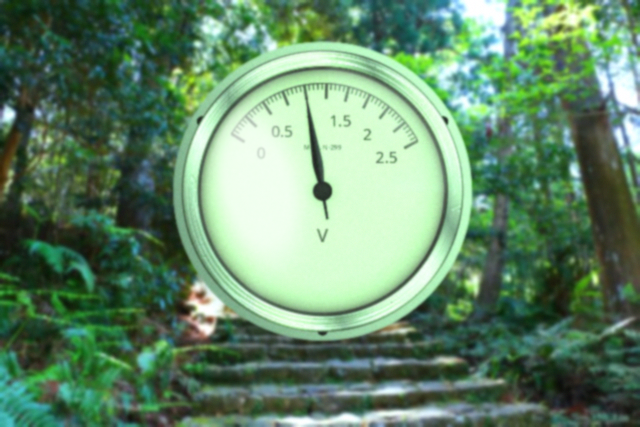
1 V
